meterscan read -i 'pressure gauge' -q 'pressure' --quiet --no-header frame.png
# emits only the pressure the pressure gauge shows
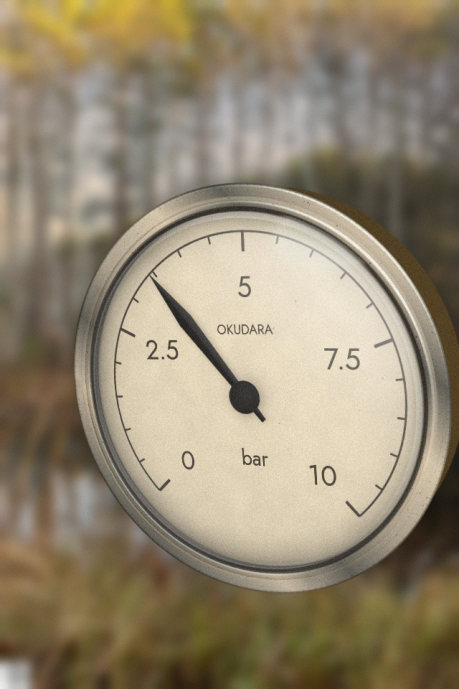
3.5 bar
